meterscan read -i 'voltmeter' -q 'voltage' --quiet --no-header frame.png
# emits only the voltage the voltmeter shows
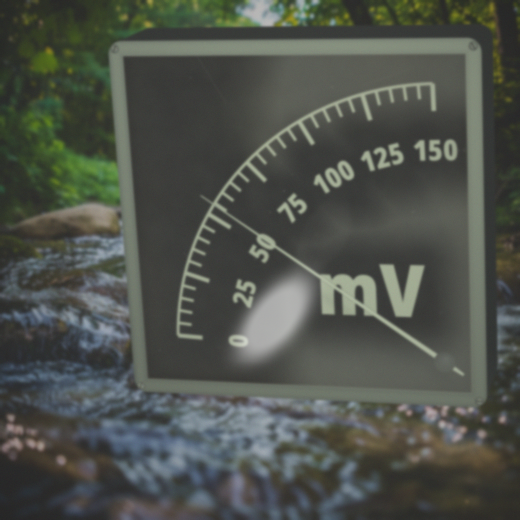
55 mV
